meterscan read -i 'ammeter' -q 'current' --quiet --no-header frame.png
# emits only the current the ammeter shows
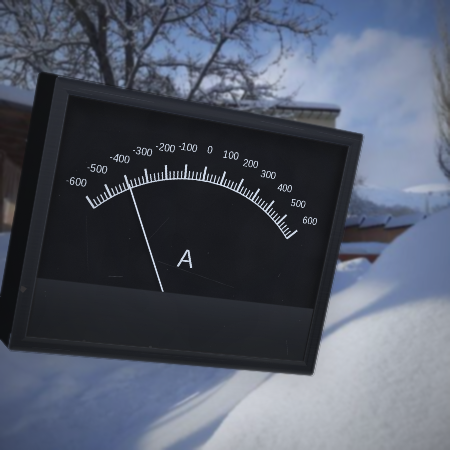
-400 A
